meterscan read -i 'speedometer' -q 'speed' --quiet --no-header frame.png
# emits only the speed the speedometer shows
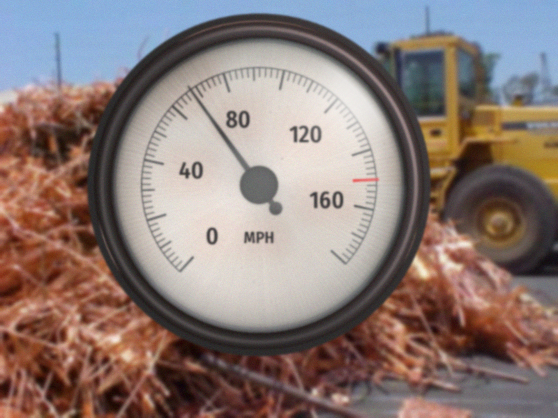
68 mph
